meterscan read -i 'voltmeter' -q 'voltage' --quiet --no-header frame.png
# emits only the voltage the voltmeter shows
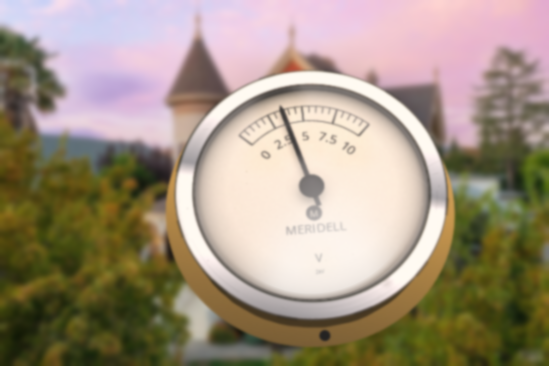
3.5 V
